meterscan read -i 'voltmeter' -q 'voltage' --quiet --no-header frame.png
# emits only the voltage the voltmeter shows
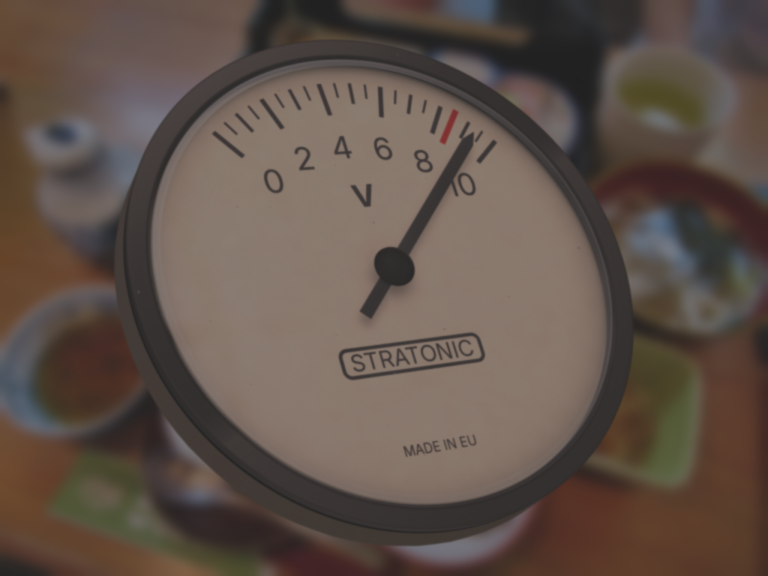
9.25 V
